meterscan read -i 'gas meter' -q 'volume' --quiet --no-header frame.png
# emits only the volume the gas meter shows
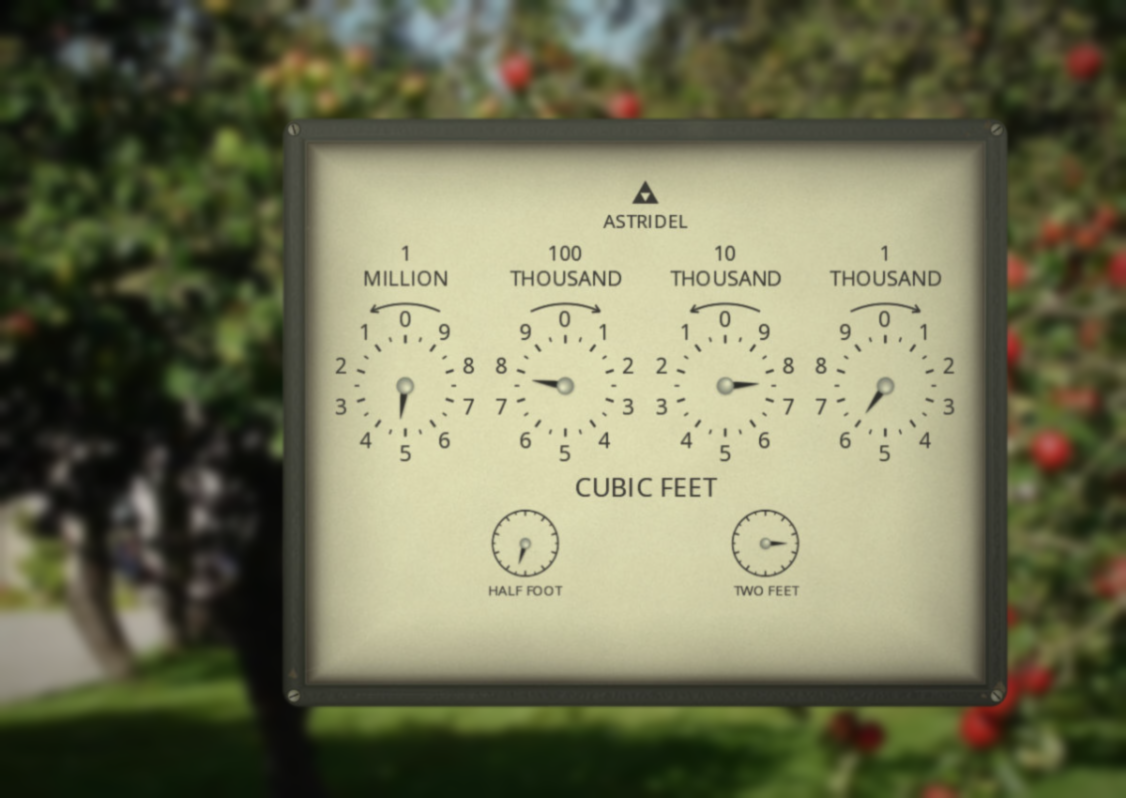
477600 ft³
